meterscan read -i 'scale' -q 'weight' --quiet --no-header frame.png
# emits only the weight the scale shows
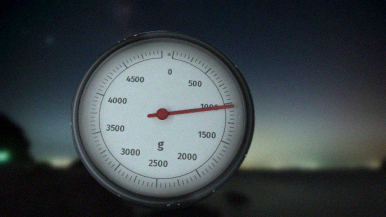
1050 g
